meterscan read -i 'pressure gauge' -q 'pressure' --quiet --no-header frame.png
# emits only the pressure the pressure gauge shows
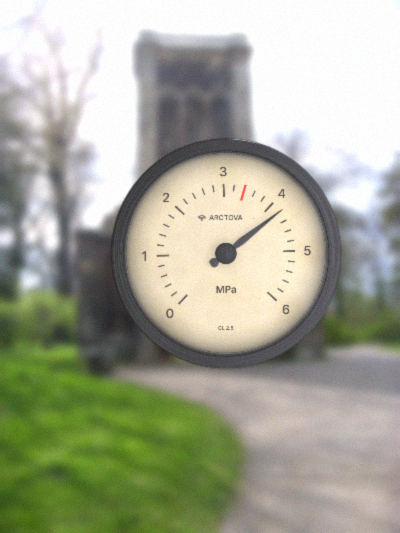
4.2 MPa
